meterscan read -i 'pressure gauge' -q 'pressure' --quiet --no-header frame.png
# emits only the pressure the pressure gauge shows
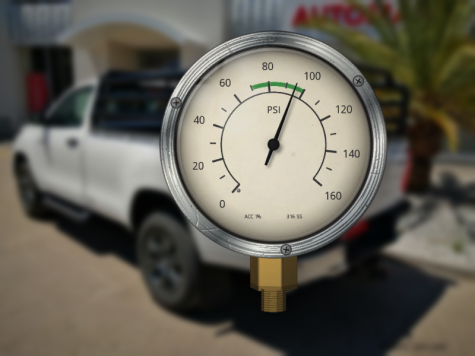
95 psi
